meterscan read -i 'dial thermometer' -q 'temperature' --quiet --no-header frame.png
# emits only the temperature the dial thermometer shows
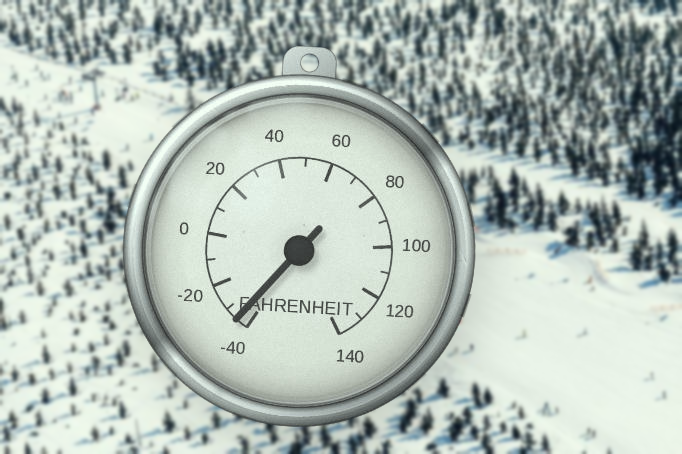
-35 °F
